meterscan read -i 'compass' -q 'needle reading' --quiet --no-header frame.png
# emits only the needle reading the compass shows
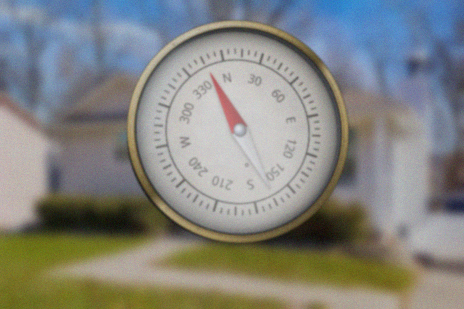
345 °
